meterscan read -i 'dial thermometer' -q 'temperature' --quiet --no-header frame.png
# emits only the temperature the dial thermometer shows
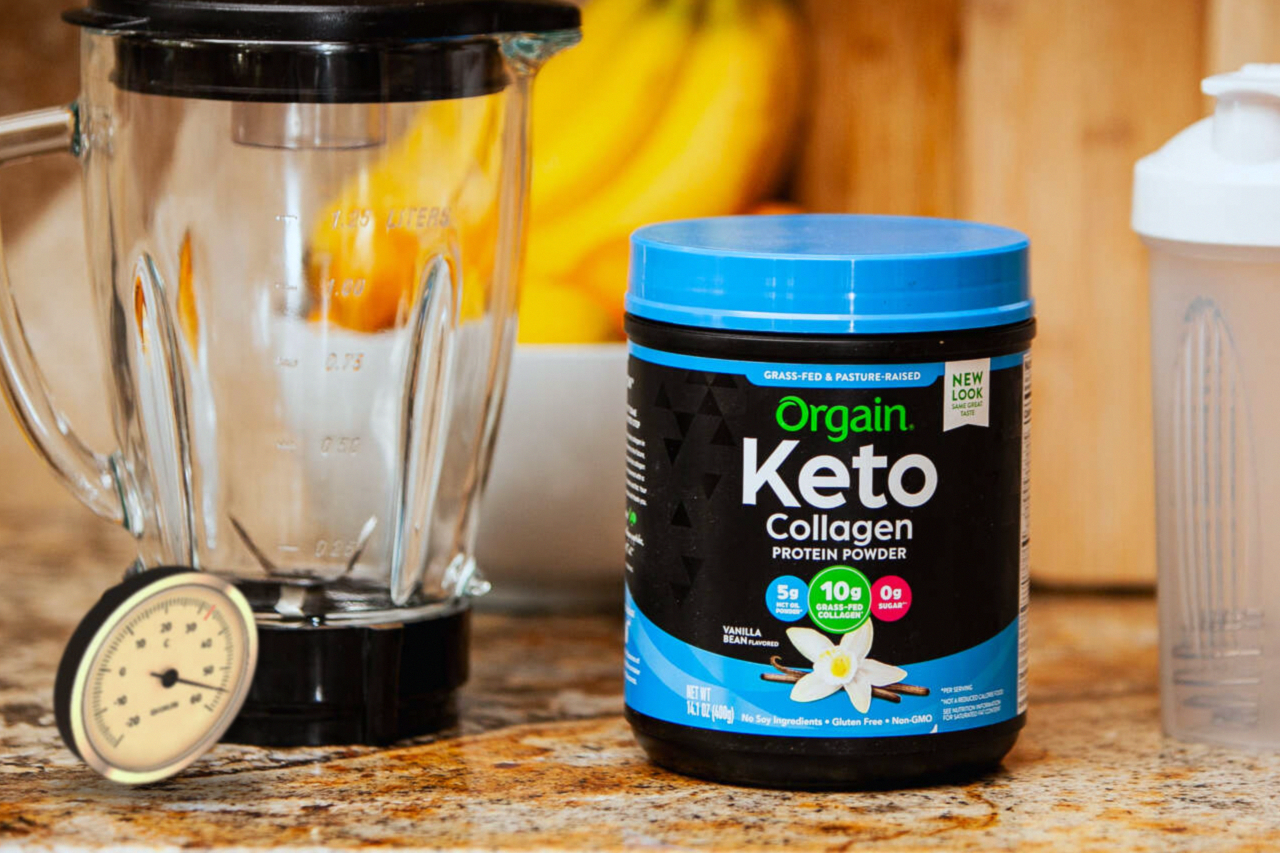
55 °C
